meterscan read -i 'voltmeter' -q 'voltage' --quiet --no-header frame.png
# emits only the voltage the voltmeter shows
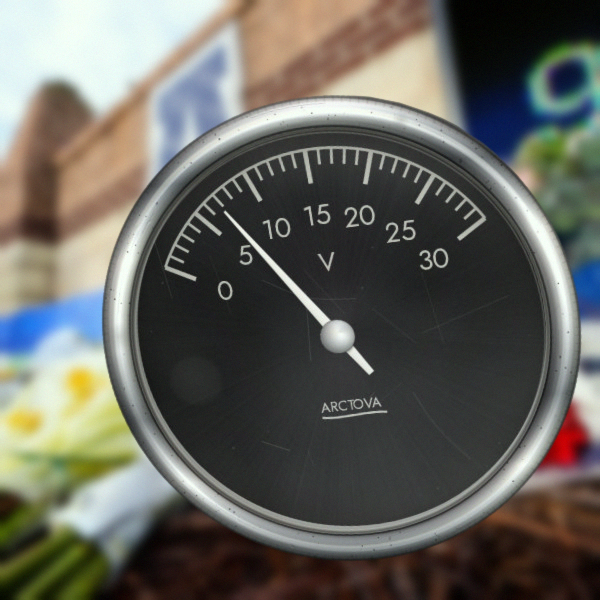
7 V
